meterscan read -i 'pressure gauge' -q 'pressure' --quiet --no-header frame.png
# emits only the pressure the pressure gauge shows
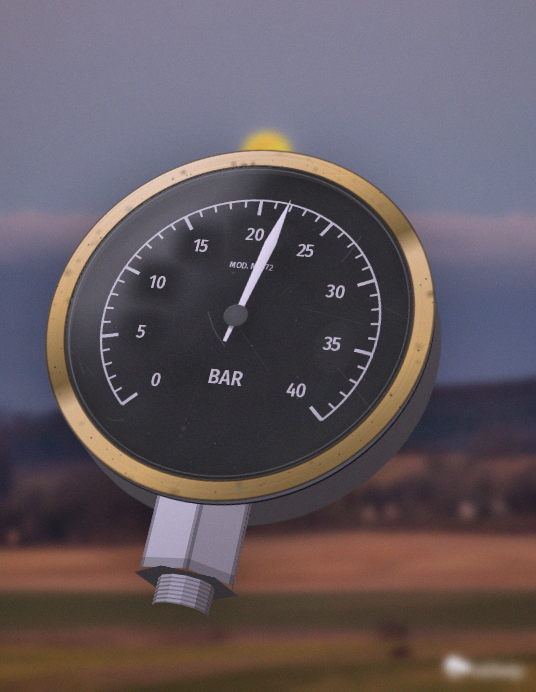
22 bar
